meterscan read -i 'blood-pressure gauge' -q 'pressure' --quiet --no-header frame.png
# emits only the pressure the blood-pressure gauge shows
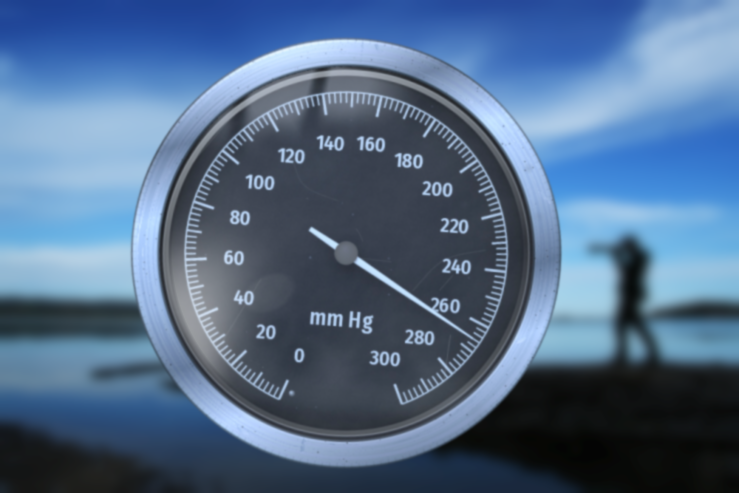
266 mmHg
